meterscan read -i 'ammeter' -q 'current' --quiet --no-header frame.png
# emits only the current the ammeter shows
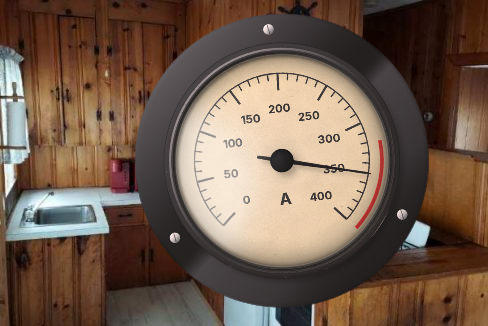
350 A
